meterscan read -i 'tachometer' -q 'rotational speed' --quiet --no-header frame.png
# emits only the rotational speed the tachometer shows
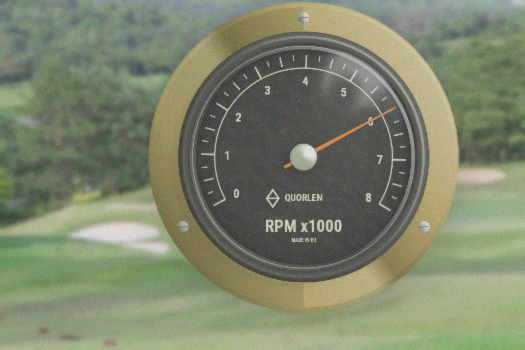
6000 rpm
